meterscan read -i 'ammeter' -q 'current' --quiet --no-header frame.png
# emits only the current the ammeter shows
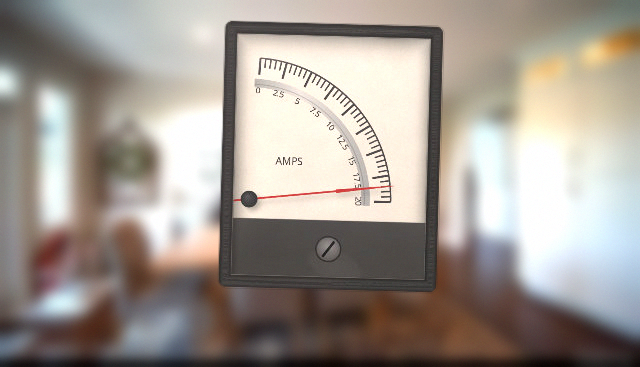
18.5 A
